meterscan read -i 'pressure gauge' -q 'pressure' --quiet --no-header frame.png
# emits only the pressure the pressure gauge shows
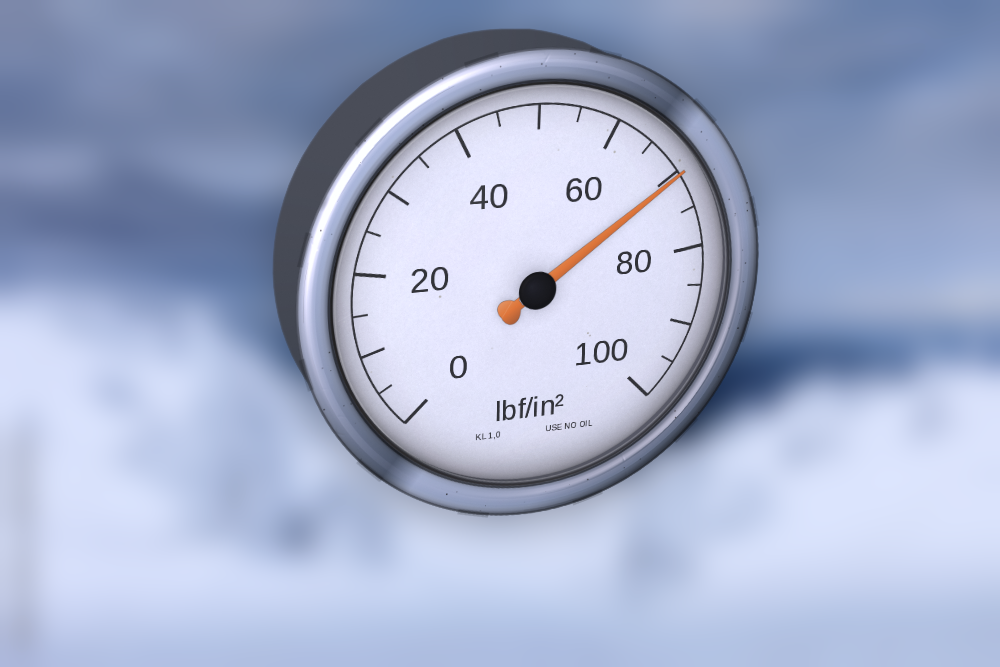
70 psi
